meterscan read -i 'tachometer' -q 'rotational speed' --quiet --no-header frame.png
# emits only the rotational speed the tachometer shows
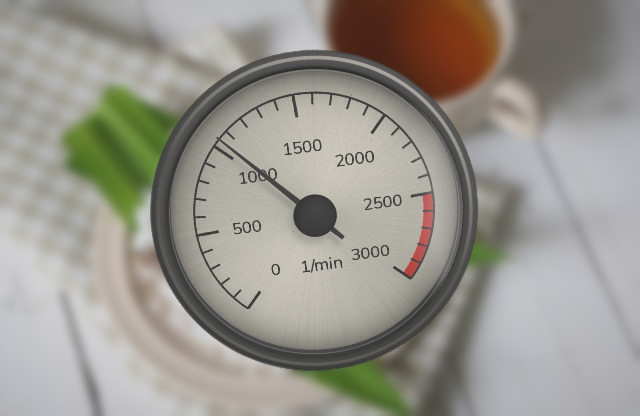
1050 rpm
